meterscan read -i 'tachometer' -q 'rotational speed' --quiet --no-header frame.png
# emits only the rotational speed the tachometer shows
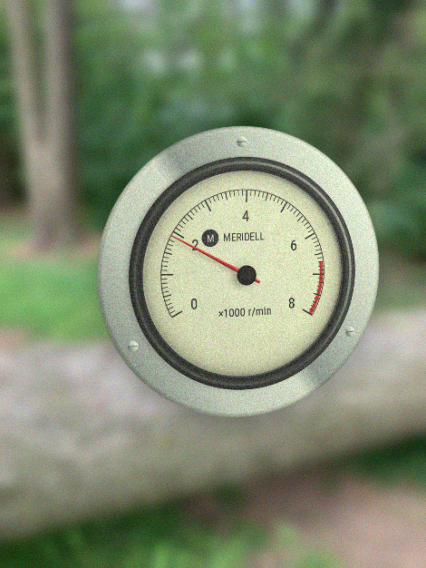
1900 rpm
